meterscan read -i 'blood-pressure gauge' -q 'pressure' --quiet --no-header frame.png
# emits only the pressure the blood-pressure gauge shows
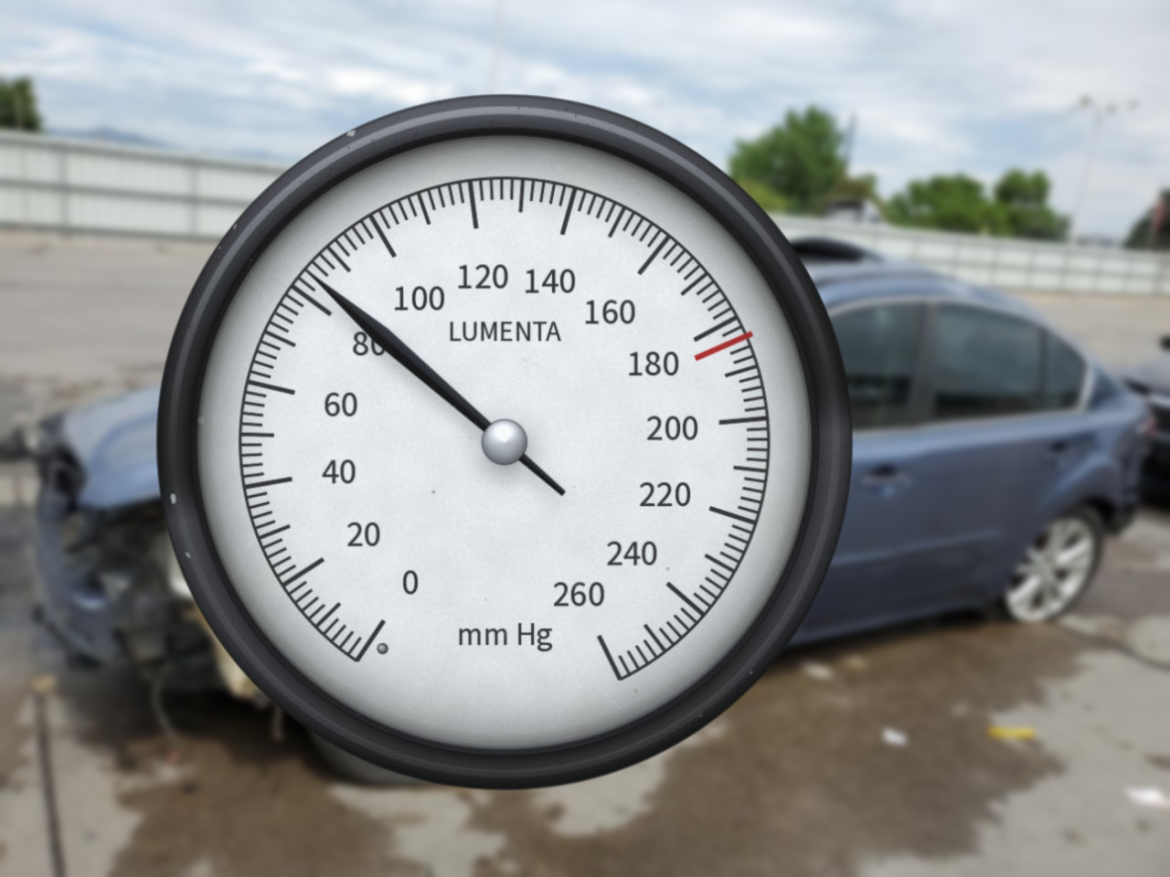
84 mmHg
